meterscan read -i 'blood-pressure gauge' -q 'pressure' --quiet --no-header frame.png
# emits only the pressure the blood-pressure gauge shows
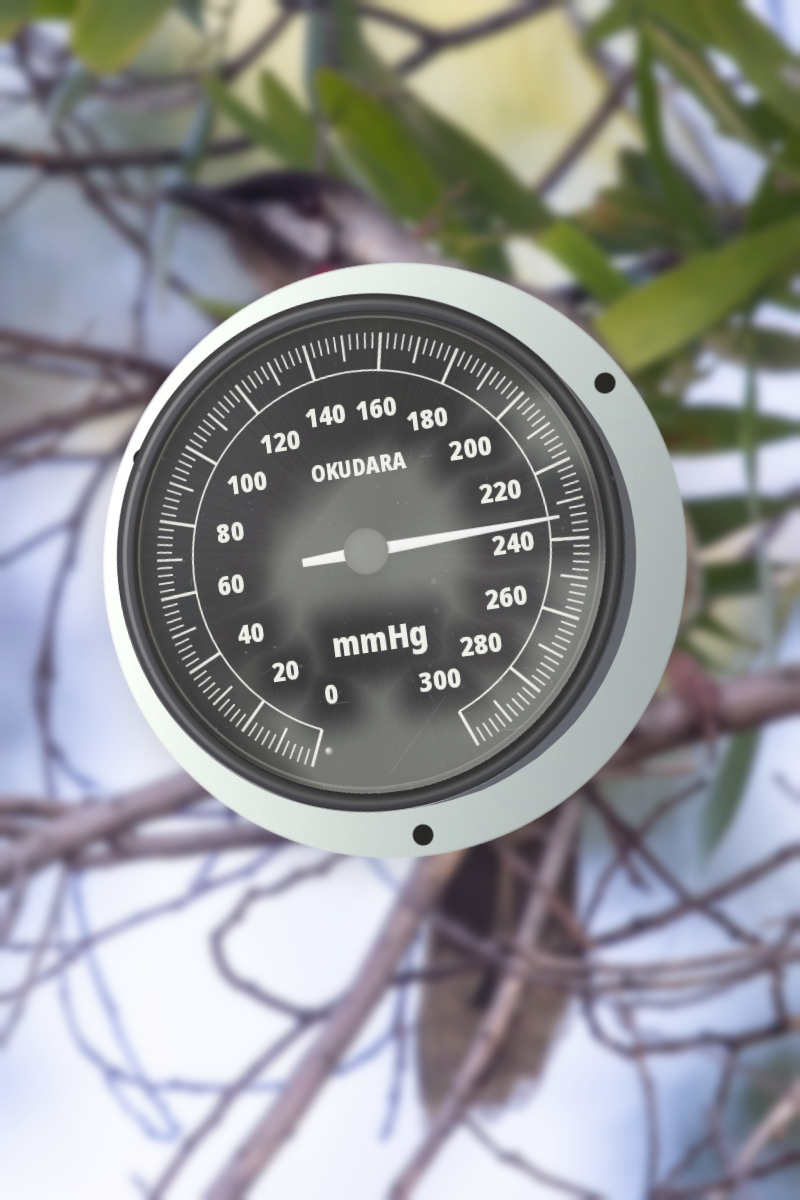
234 mmHg
